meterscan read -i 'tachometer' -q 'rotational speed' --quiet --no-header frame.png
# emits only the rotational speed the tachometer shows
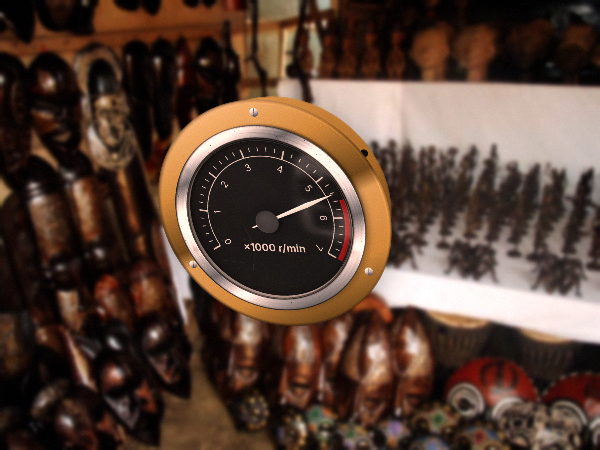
5400 rpm
